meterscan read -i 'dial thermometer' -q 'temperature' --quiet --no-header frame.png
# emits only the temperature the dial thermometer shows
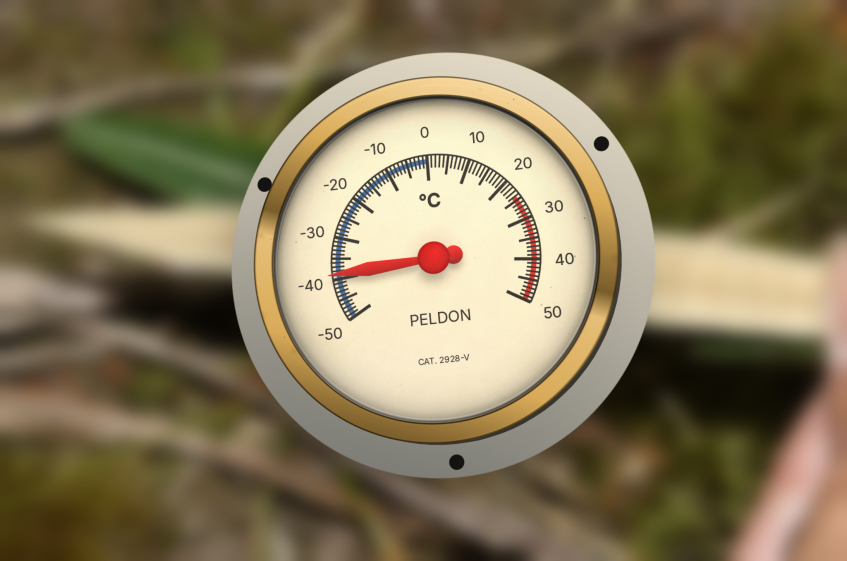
-39 °C
